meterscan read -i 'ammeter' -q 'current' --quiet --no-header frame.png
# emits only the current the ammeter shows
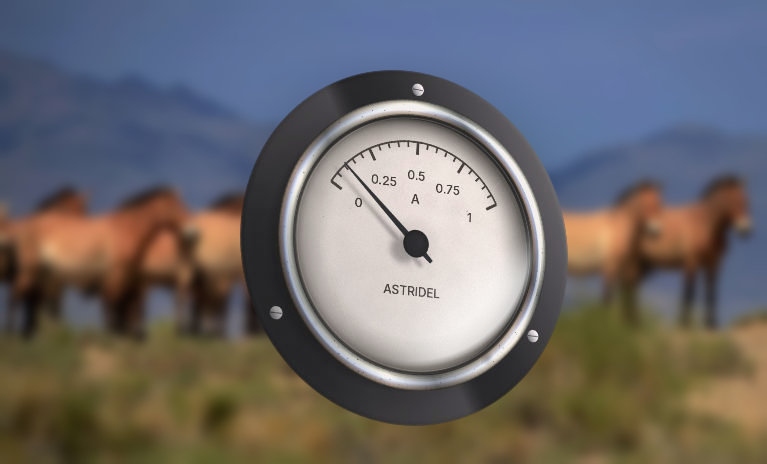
0.1 A
